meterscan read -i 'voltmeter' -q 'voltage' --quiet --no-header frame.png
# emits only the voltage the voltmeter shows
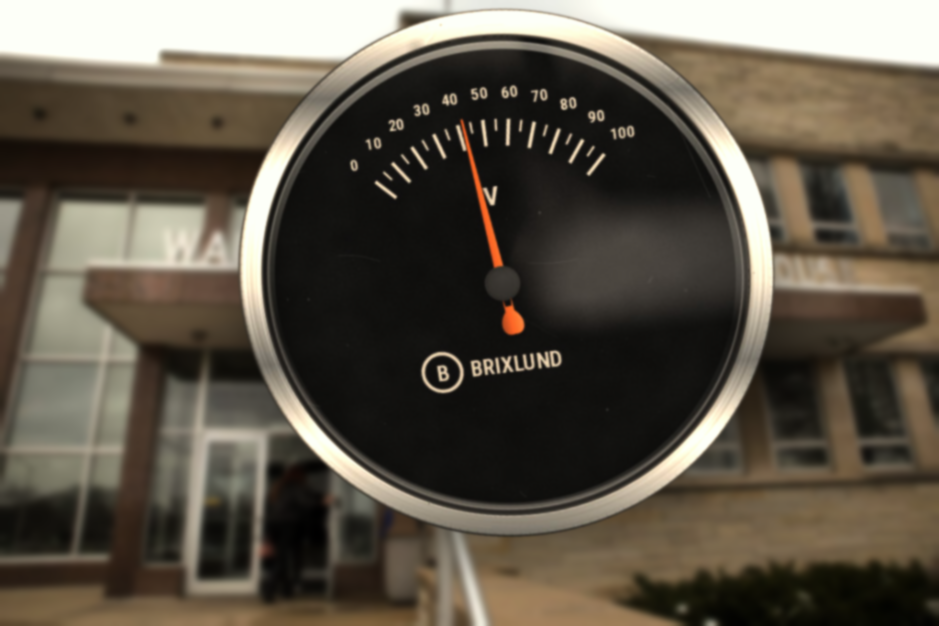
42.5 V
